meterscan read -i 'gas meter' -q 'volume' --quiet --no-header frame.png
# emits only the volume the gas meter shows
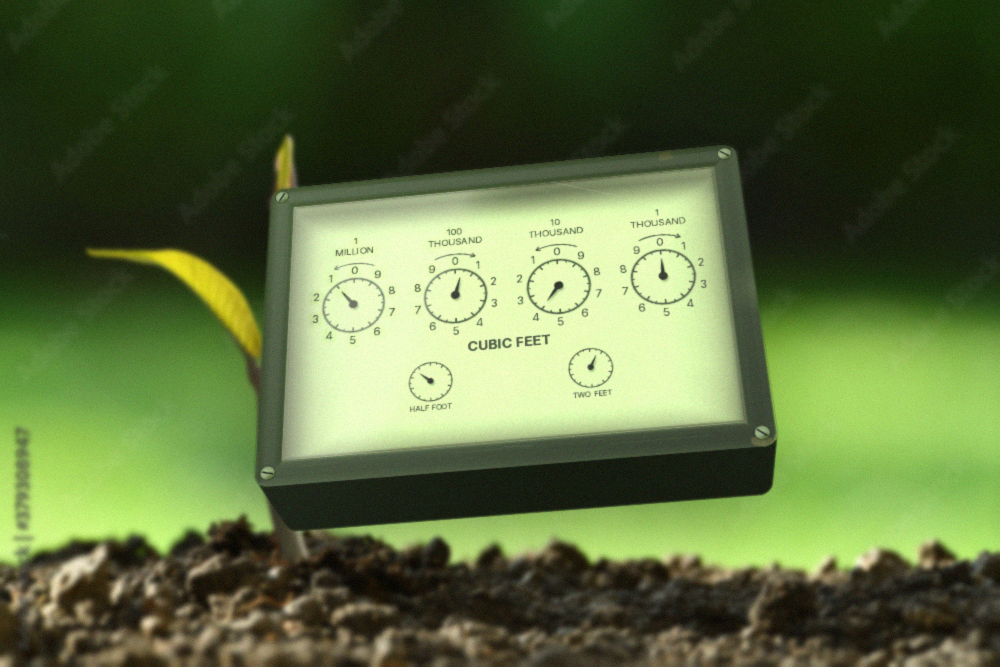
104000 ft³
